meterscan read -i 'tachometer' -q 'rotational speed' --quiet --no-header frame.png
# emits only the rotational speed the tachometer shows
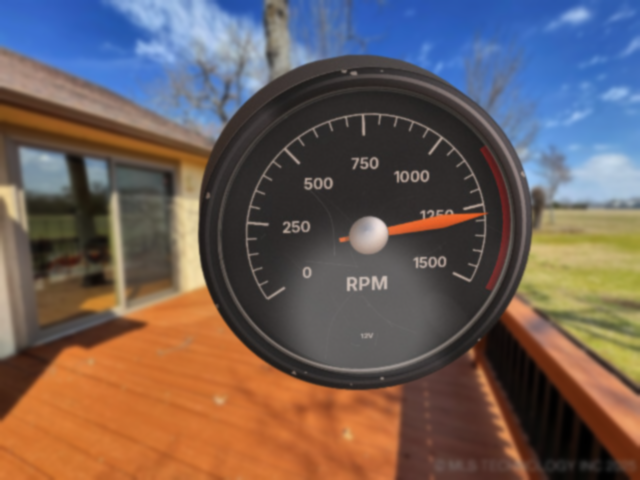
1275 rpm
